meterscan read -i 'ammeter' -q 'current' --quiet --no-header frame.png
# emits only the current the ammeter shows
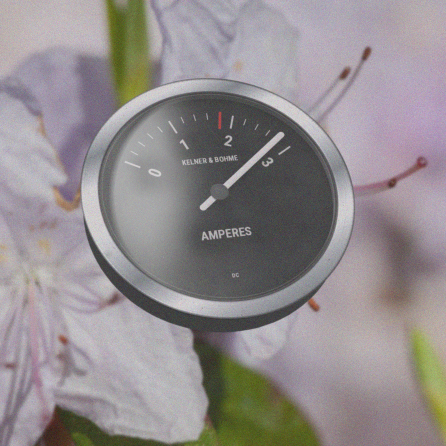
2.8 A
